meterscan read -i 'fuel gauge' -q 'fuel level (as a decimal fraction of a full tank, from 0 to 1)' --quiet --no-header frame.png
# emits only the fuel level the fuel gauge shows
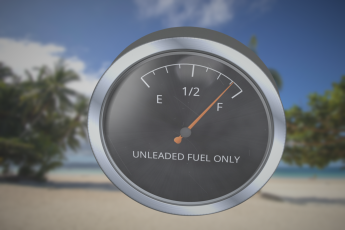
0.875
